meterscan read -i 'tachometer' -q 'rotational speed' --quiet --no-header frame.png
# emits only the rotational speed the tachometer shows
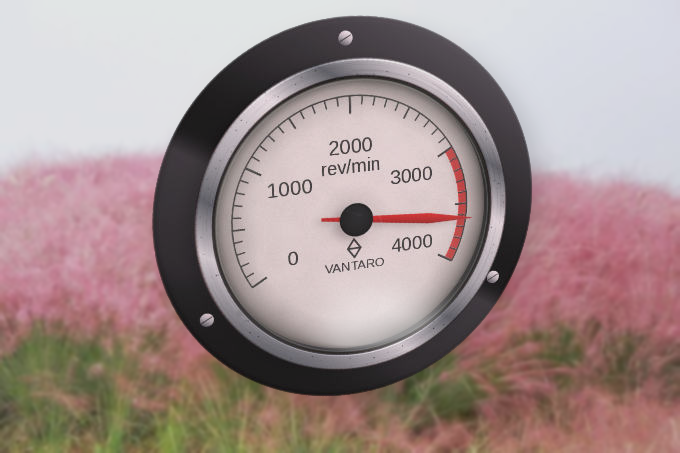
3600 rpm
